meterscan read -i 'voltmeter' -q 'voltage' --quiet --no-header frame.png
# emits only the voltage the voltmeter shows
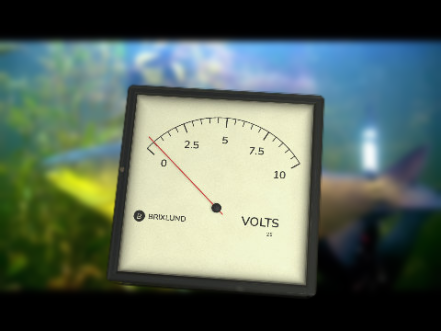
0.5 V
